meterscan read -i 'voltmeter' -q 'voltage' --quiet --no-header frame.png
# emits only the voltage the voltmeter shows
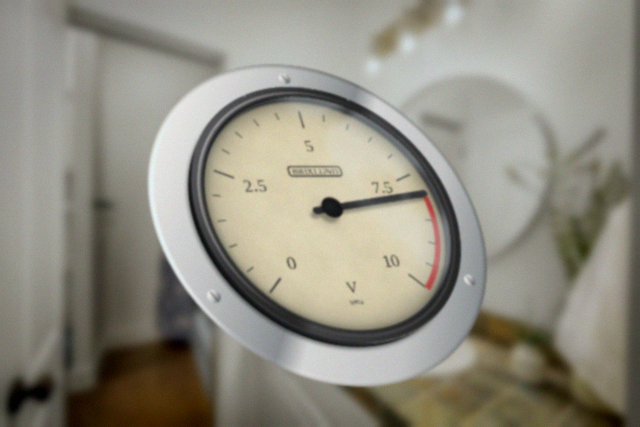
8 V
